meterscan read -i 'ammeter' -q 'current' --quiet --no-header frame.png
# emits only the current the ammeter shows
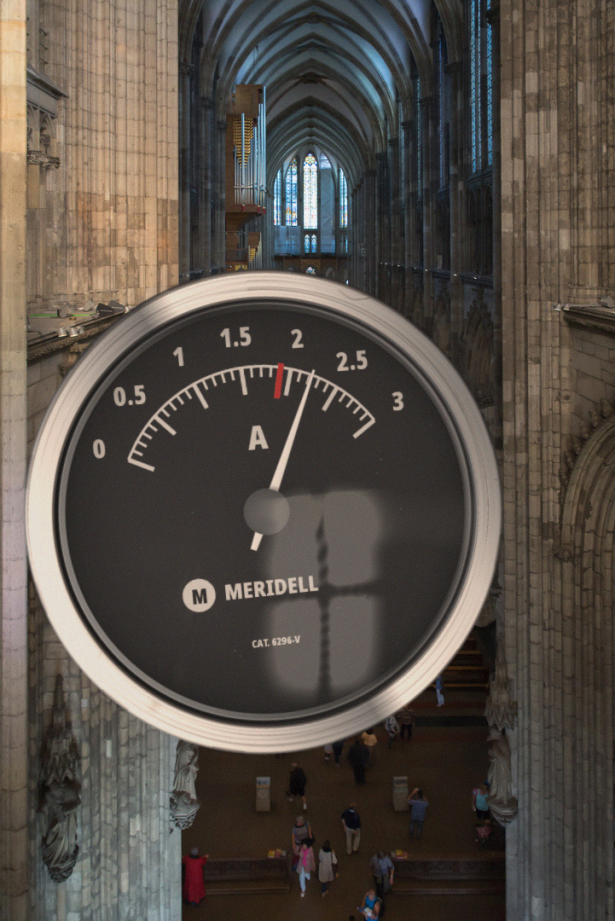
2.2 A
